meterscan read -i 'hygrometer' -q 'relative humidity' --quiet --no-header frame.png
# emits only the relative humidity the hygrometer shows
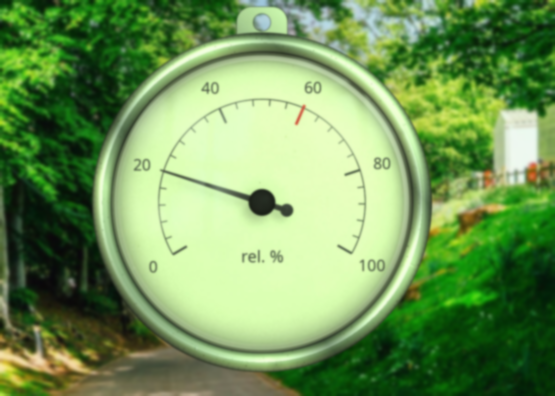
20 %
